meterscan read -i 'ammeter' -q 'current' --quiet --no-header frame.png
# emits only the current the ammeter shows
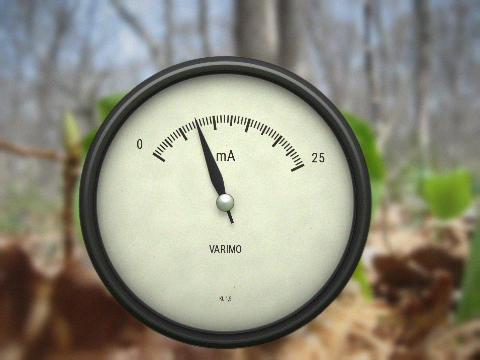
7.5 mA
